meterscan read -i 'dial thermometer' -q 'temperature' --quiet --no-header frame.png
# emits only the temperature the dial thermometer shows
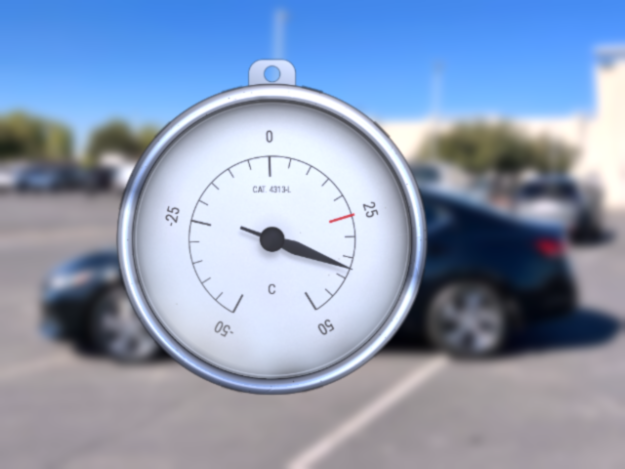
37.5 °C
